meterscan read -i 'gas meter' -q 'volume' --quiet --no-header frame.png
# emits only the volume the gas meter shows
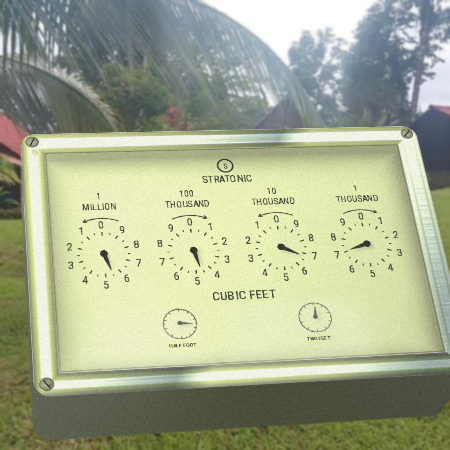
546700 ft³
